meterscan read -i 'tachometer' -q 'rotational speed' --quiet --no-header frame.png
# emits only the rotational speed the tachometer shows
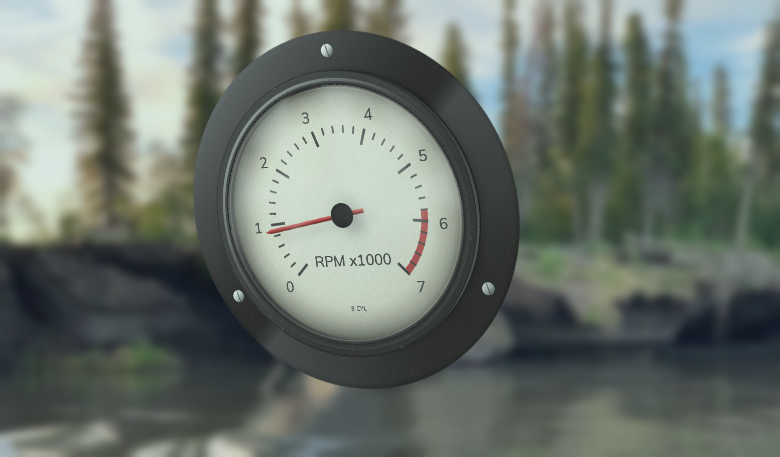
900 rpm
